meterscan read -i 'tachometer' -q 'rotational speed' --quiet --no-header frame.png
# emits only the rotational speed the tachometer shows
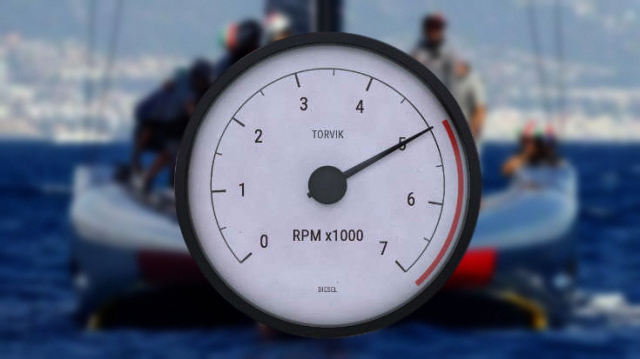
5000 rpm
